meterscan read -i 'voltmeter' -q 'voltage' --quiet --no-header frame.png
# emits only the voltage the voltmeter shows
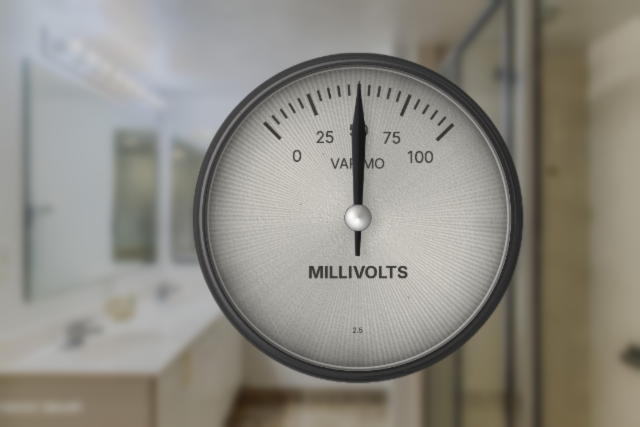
50 mV
